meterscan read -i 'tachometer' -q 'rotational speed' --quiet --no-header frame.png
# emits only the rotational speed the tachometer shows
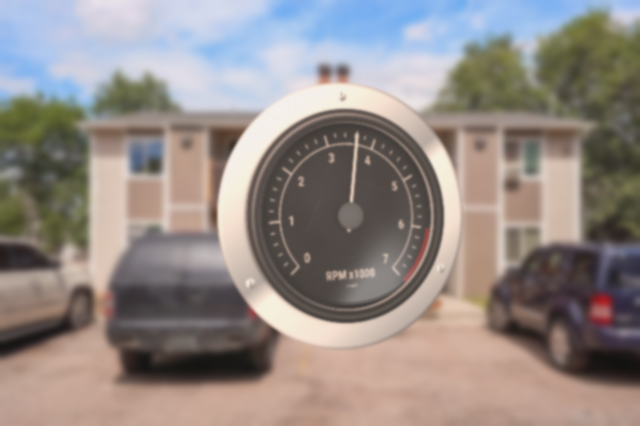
3600 rpm
